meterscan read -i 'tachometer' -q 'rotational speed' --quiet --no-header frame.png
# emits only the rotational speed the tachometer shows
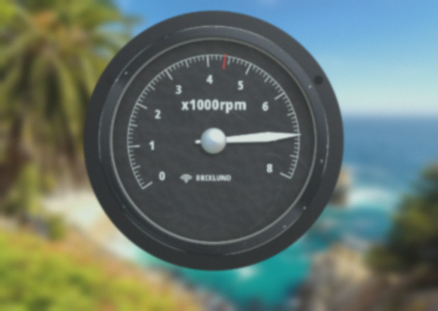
7000 rpm
